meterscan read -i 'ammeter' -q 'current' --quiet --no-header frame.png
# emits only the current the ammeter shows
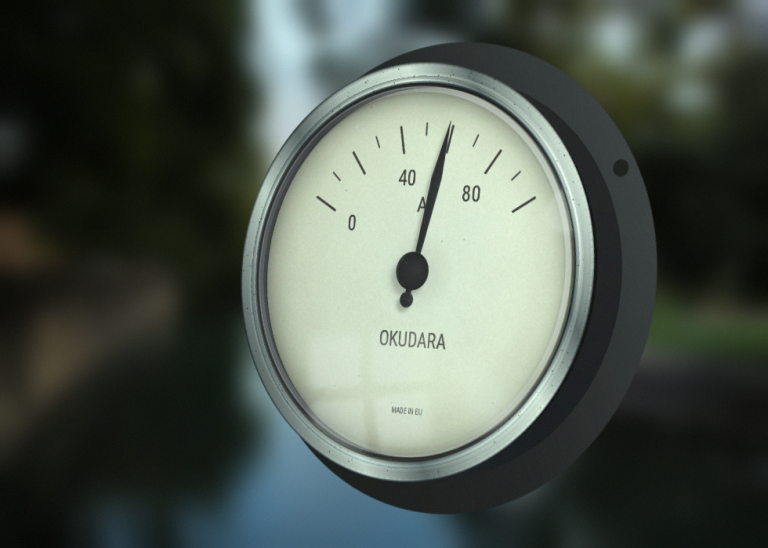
60 A
